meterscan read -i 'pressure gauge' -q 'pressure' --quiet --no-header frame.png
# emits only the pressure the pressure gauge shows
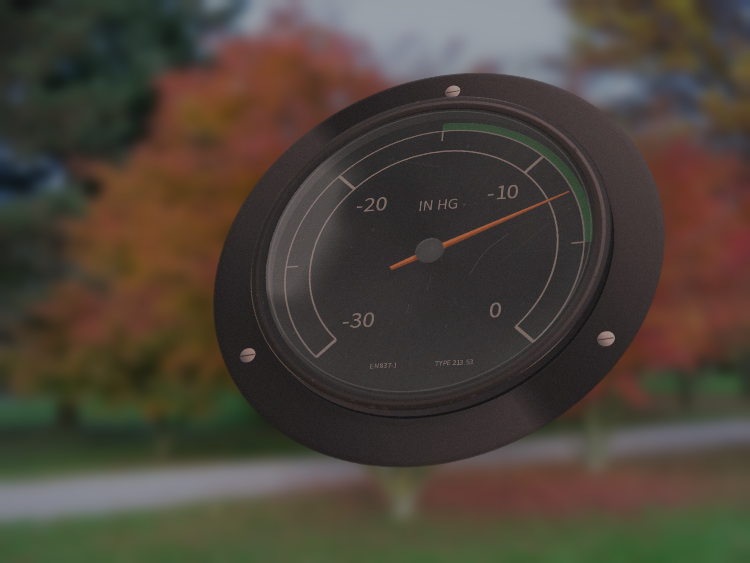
-7.5 inHg
